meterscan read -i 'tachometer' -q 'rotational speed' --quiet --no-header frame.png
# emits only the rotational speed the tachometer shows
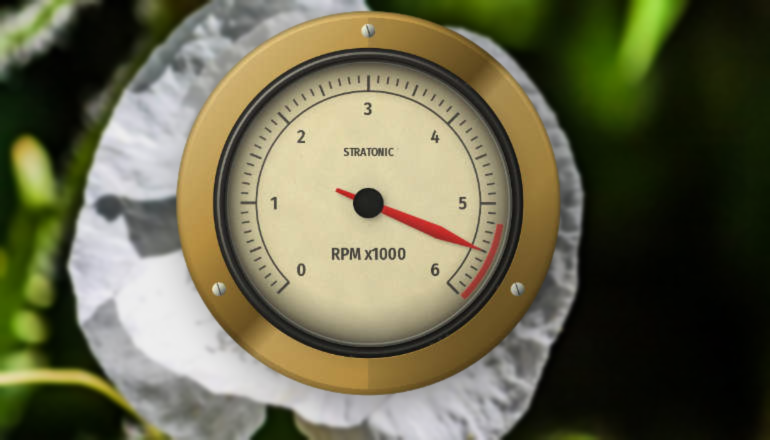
5500 rpm
